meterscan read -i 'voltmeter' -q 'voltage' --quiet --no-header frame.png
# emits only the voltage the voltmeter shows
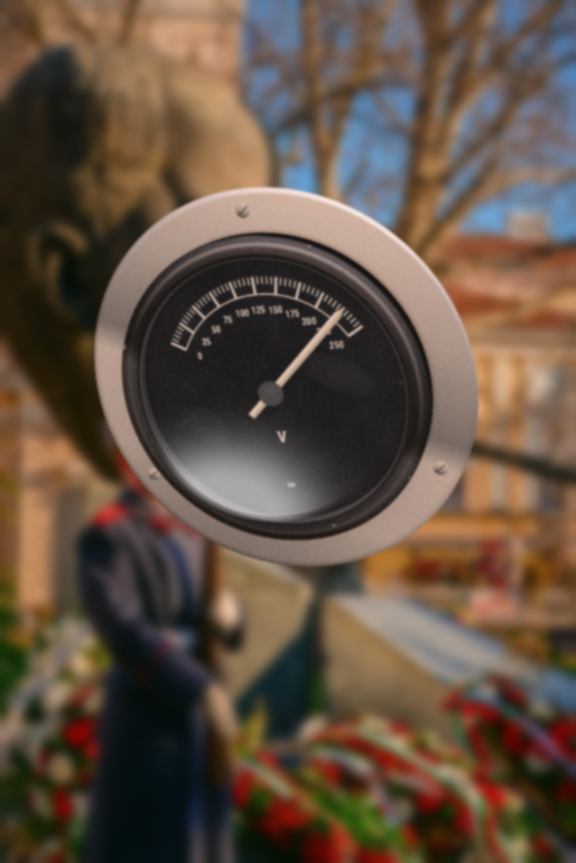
225 V
